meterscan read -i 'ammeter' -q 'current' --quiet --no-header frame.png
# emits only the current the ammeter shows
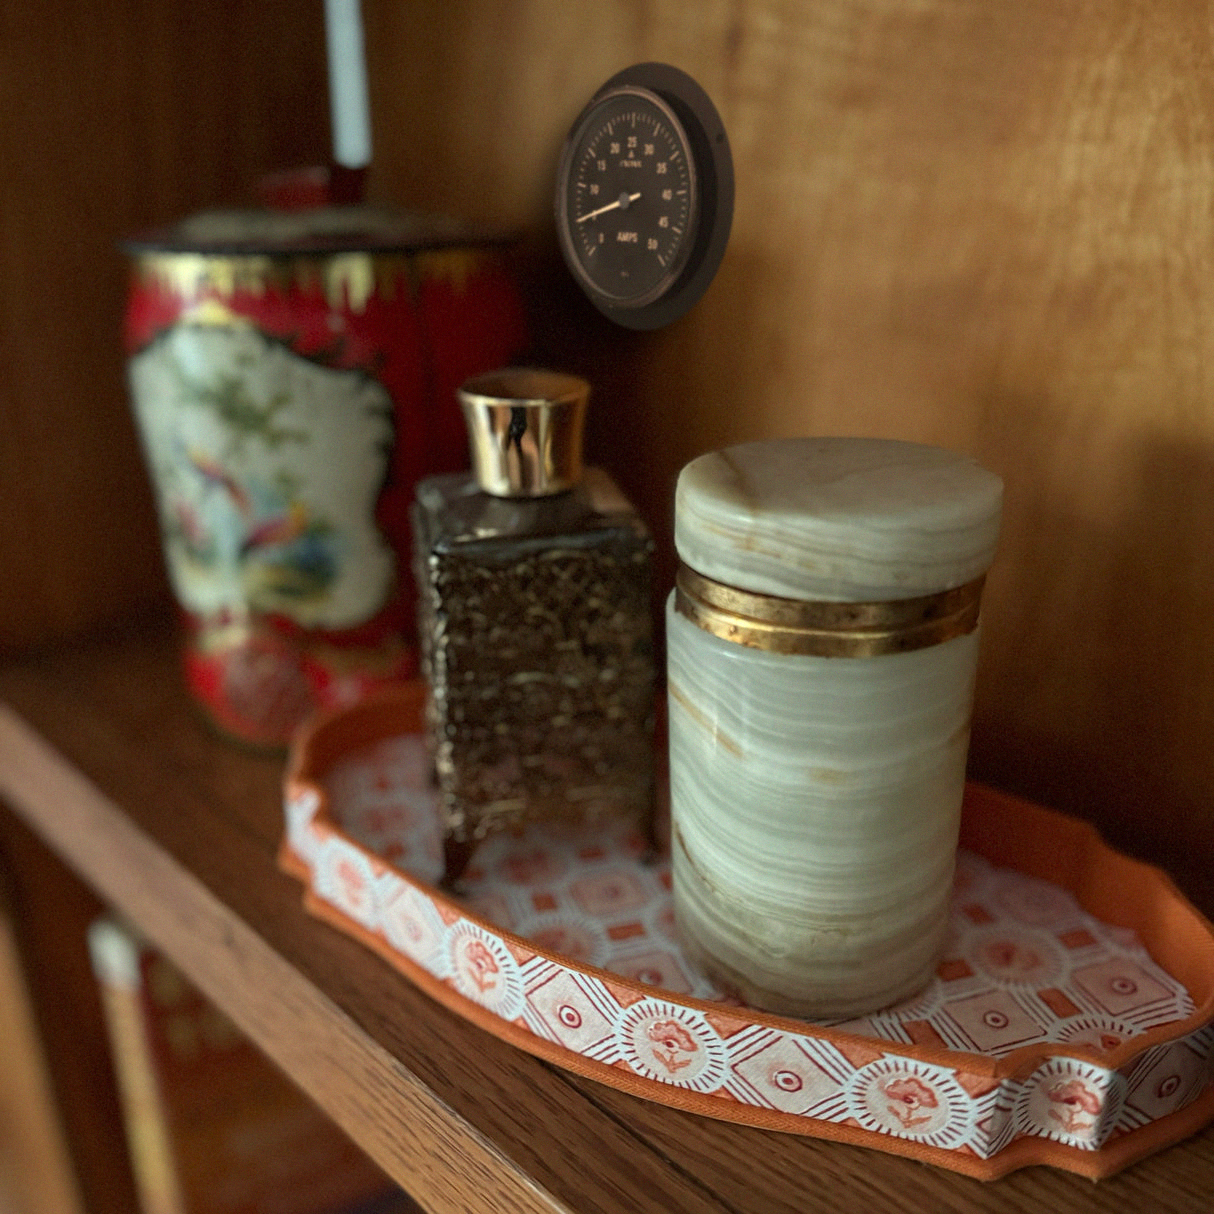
5 A
